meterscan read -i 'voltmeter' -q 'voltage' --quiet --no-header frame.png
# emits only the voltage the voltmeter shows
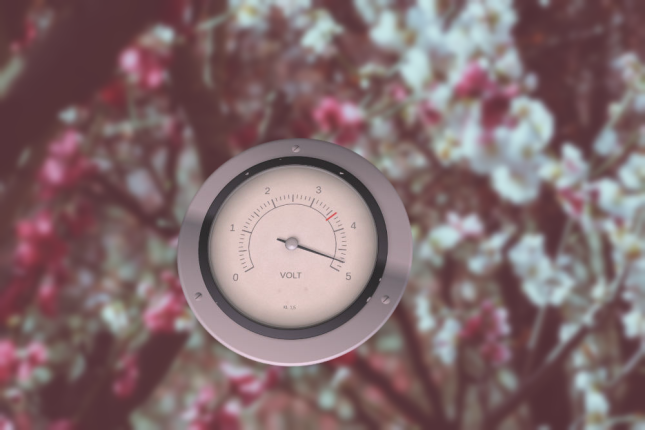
4.8 V
